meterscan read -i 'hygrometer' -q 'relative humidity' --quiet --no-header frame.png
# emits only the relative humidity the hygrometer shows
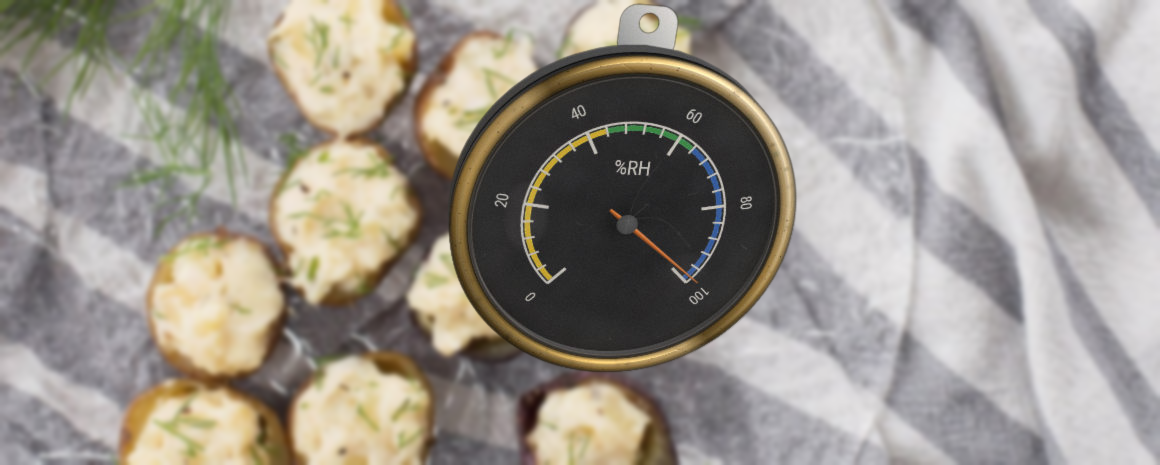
98 %
